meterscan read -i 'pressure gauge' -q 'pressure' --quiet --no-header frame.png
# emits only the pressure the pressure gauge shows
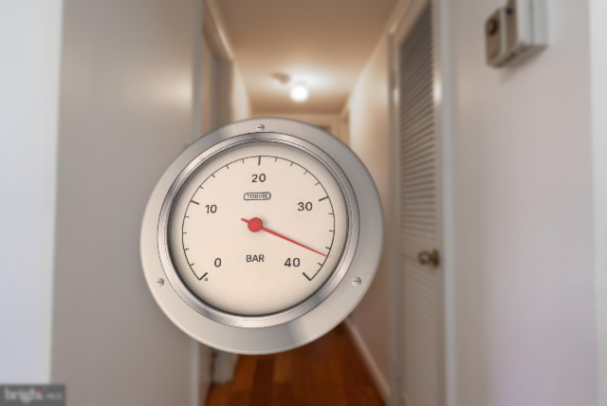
37 bar
